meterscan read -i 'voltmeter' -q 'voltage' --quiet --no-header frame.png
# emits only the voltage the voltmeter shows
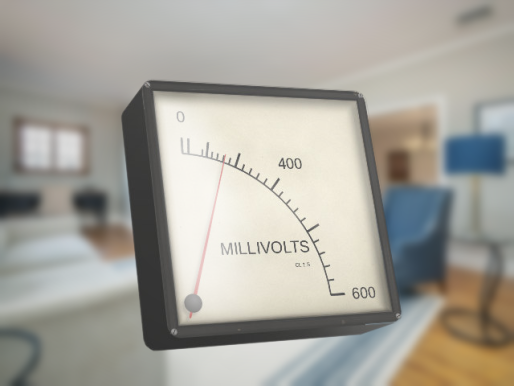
260 mV
